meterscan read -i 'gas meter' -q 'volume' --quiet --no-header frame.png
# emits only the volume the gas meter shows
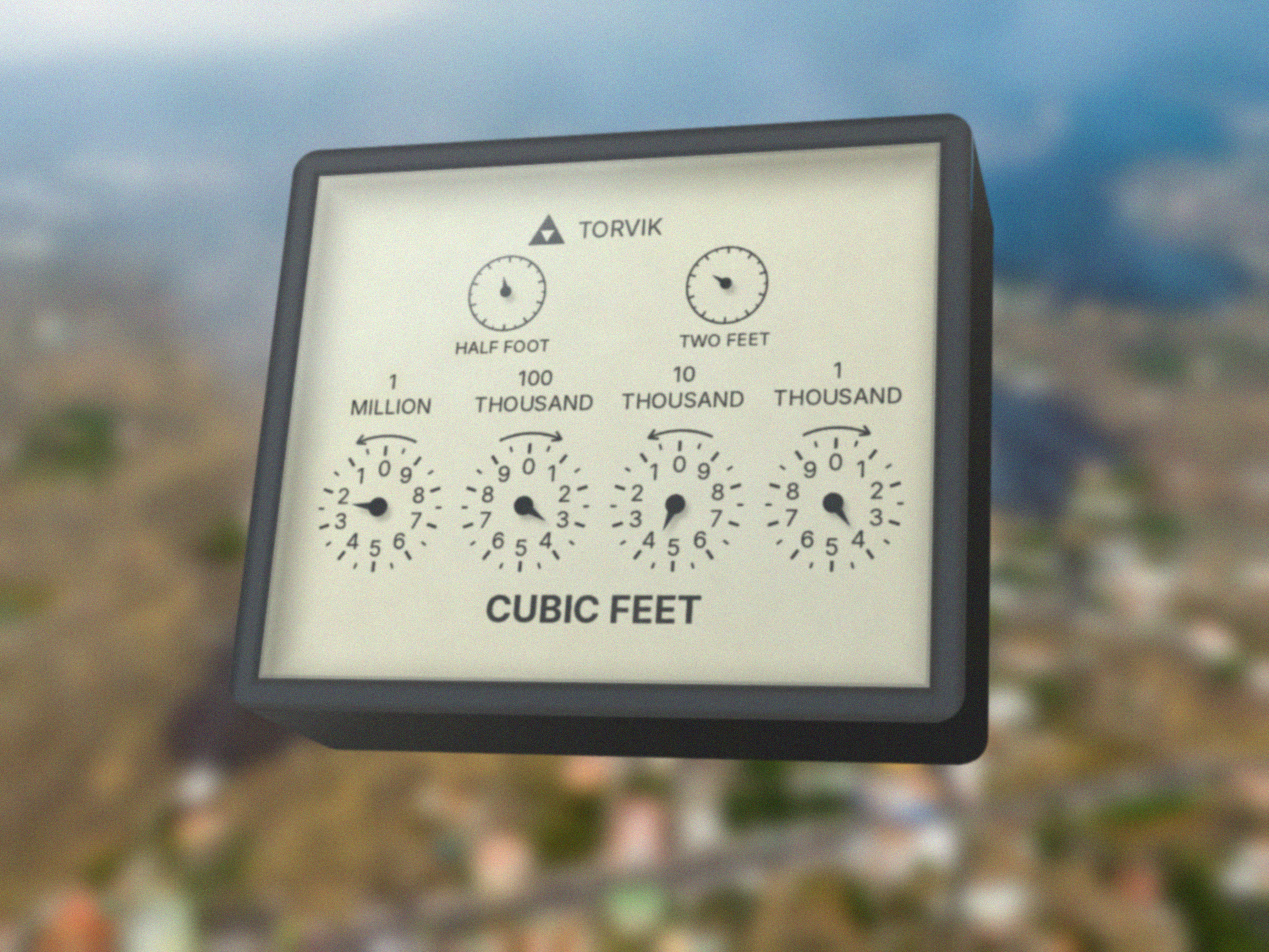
234400 ft³
